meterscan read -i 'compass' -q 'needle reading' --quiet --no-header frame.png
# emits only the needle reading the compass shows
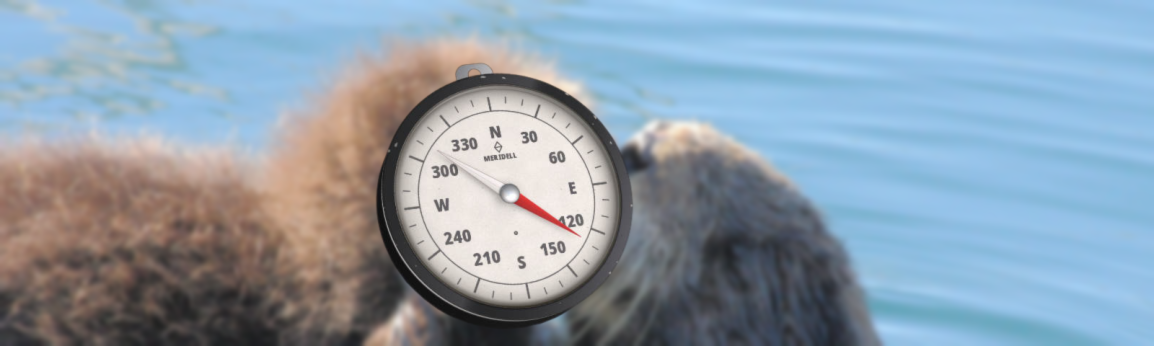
130 °
